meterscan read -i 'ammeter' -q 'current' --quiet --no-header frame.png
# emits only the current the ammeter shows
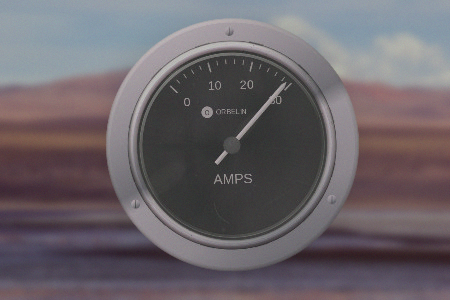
29 A
